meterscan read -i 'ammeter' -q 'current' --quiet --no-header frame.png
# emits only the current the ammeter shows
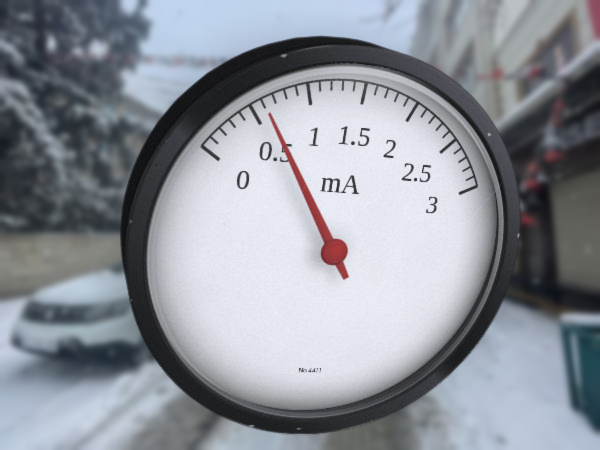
0.6 mA
